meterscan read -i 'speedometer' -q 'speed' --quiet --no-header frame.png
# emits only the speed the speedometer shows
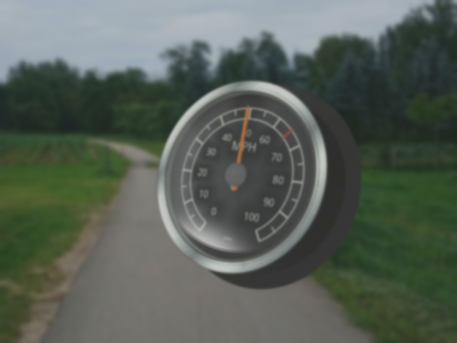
50 mph
